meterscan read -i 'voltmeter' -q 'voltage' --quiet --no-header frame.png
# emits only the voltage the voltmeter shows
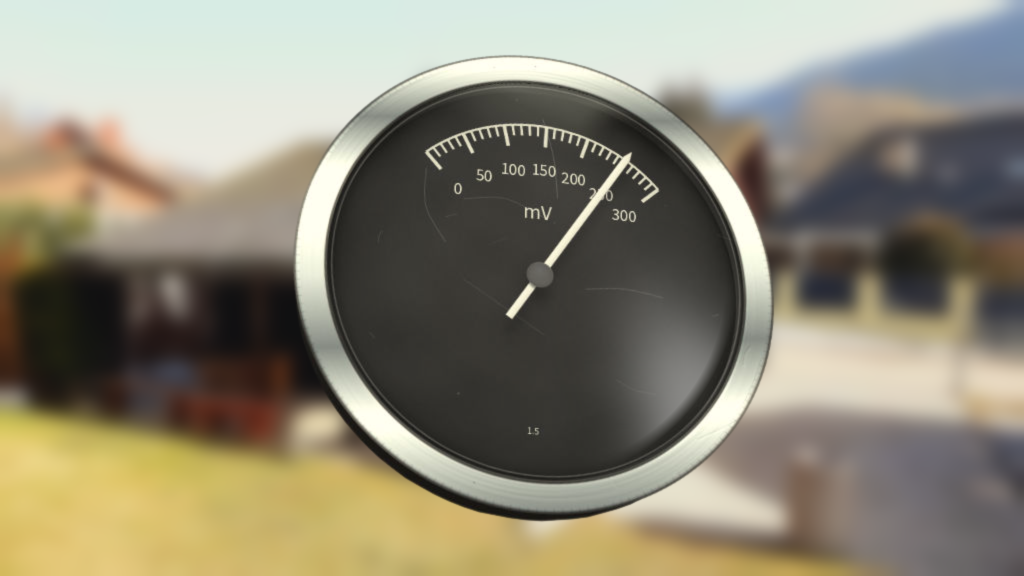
250 mV
